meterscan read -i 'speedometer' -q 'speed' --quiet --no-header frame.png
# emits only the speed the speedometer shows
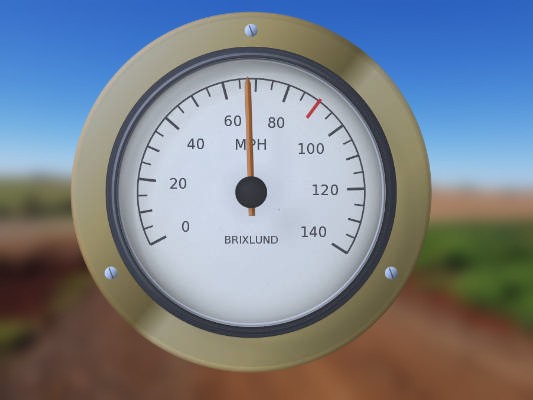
67.5 mph
